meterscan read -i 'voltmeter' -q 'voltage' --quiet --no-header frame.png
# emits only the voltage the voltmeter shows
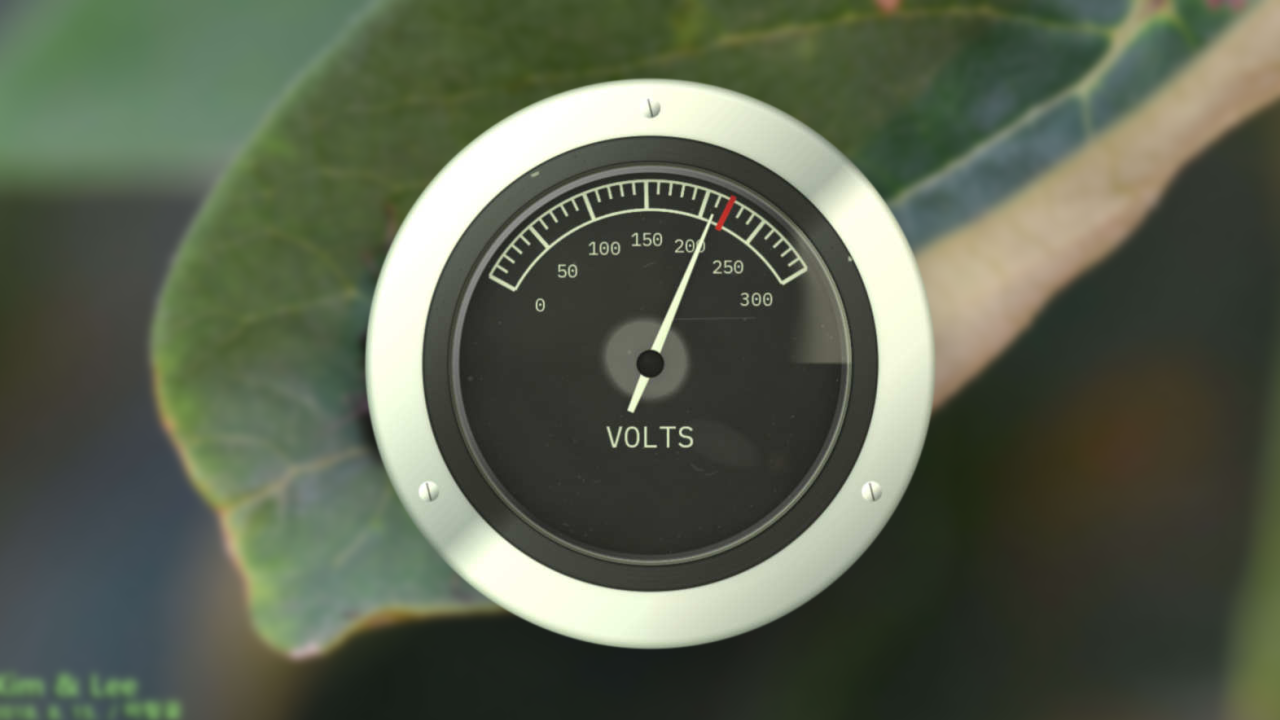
210 V
